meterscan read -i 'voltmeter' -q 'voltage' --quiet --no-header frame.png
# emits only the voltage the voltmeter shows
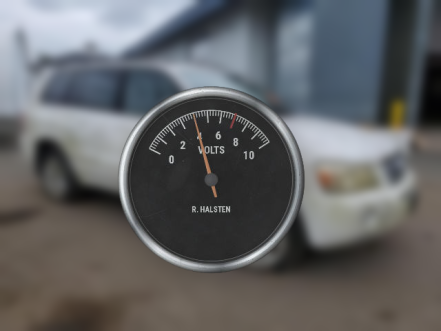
4 V
